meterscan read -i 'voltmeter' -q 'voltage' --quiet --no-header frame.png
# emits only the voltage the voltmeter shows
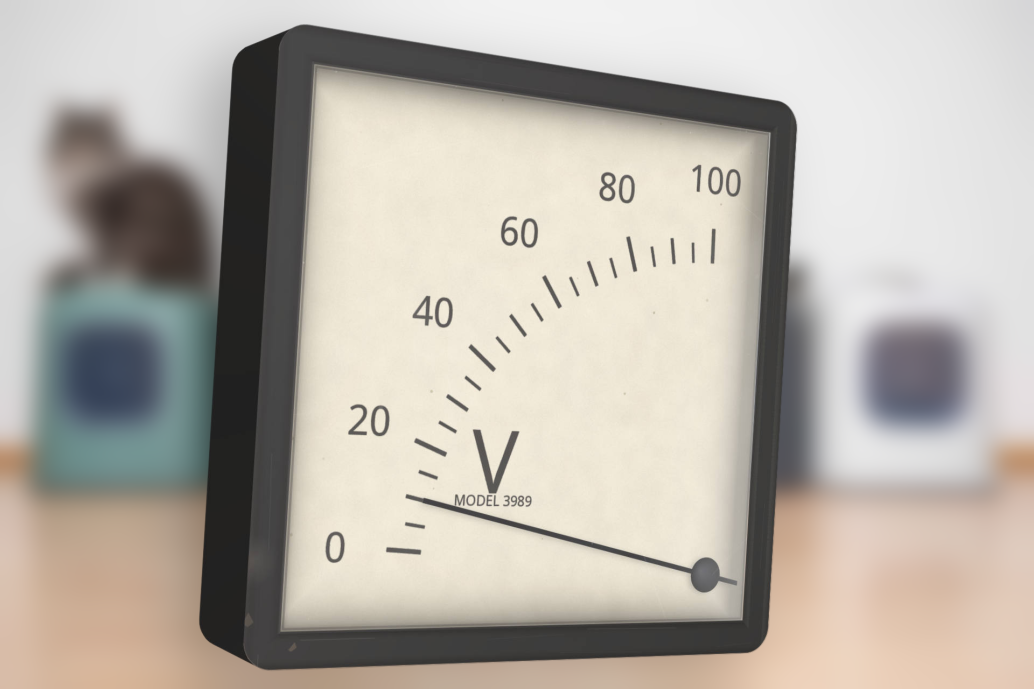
10 V
